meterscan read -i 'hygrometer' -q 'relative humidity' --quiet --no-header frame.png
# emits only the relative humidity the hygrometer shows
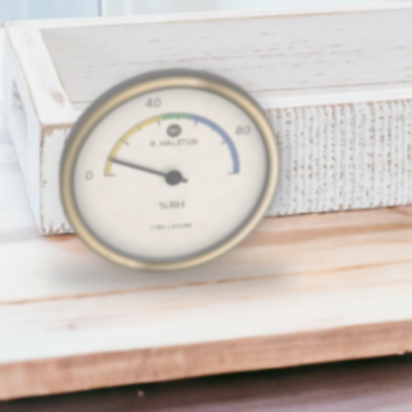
10 %
